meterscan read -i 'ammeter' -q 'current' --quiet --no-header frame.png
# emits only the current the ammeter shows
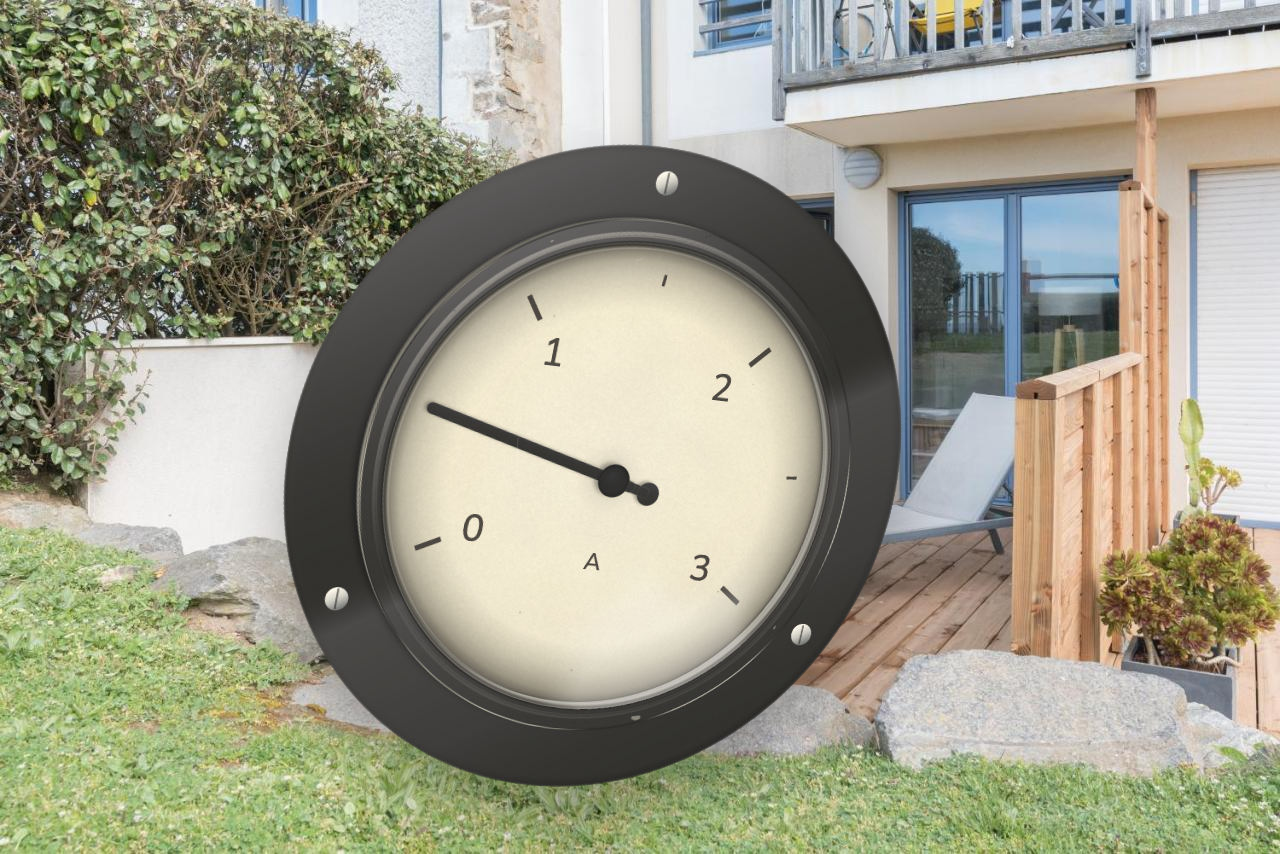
0.5 A
